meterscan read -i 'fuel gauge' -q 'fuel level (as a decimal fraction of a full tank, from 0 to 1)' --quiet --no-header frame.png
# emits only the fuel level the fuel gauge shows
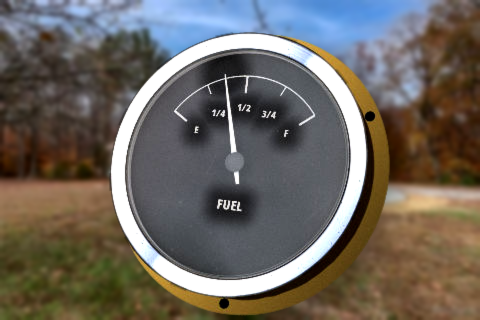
0.375
